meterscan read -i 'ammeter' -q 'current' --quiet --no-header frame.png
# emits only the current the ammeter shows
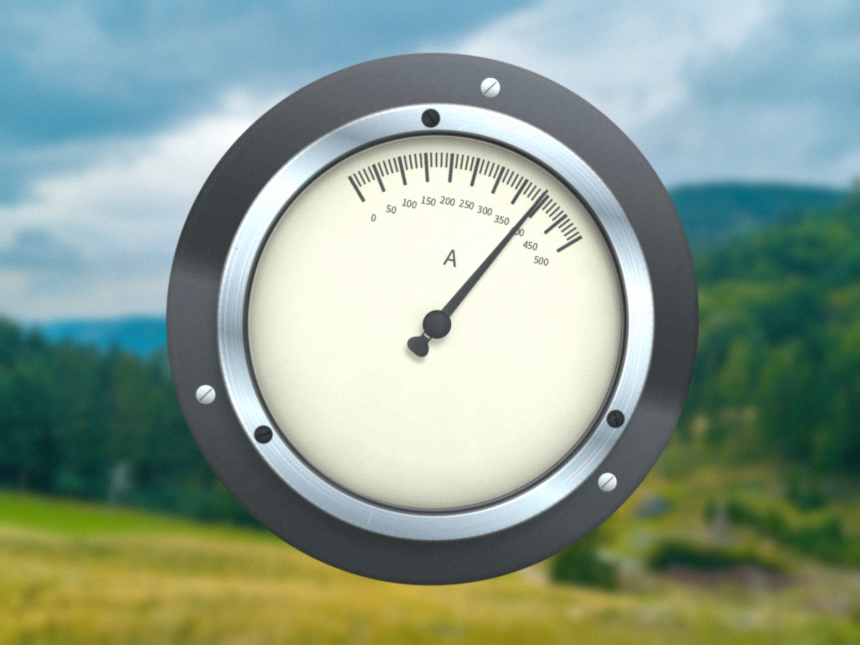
390 A
